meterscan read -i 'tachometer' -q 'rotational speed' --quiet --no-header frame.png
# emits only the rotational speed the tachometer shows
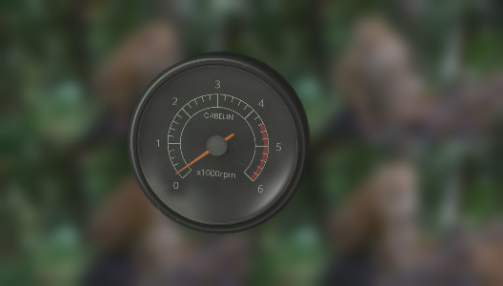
200 rpm
